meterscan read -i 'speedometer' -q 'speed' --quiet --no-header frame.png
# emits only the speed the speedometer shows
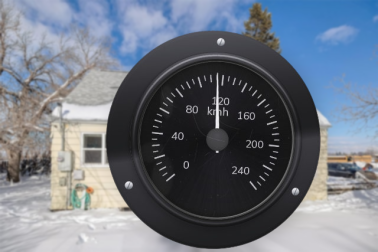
115 km/h
